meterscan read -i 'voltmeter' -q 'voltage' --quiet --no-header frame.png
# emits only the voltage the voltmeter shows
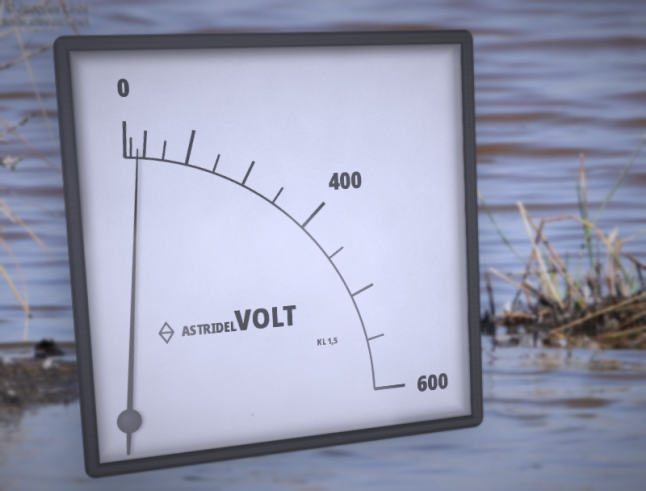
75 V
